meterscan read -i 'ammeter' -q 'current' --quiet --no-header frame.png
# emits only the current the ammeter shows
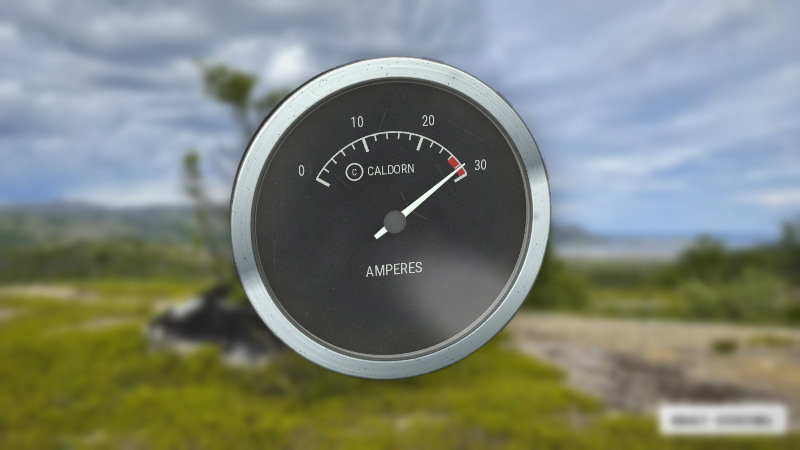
28 A
